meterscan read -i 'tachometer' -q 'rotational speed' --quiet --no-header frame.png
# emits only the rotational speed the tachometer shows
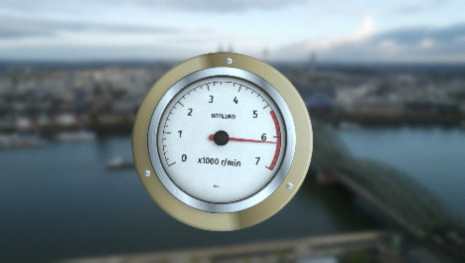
6200 rpm
